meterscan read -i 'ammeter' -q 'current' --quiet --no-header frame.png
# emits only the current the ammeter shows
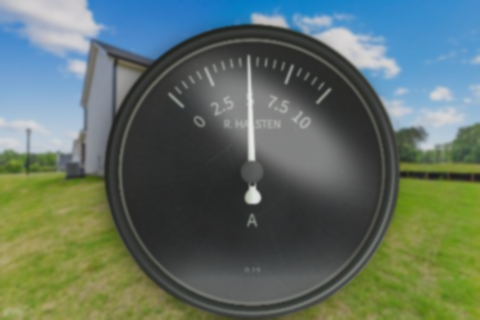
5 A
